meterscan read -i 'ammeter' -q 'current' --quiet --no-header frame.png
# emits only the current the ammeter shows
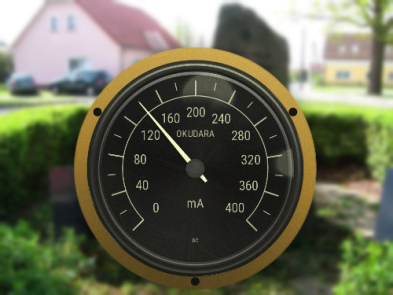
140 mA
